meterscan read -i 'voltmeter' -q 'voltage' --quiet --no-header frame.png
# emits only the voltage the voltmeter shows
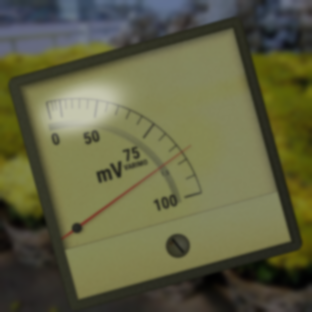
87.5 mV
